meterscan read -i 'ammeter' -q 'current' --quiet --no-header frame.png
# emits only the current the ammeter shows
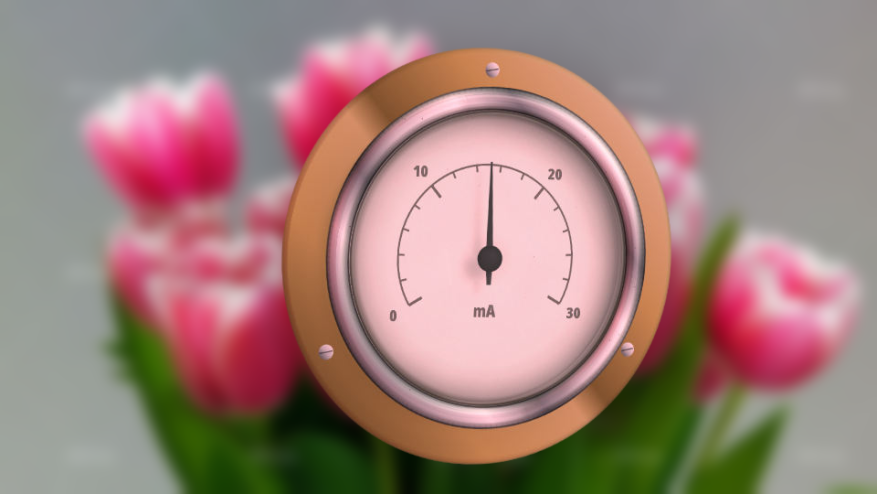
15 mA
